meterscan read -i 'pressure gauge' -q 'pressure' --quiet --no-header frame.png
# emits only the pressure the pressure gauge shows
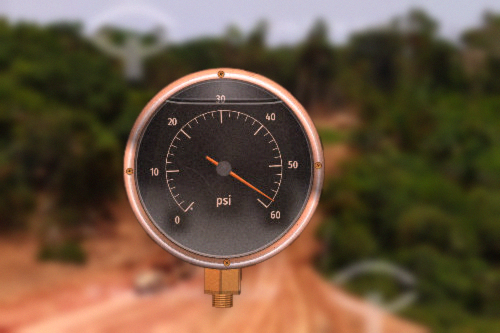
58 psi
